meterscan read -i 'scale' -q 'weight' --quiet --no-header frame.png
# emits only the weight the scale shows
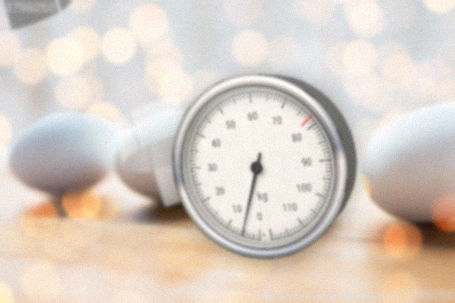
5 kg
